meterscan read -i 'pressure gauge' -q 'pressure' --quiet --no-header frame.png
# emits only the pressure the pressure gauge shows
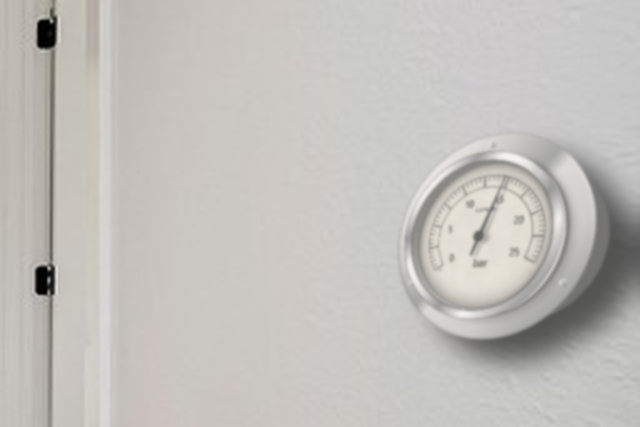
15 bar
